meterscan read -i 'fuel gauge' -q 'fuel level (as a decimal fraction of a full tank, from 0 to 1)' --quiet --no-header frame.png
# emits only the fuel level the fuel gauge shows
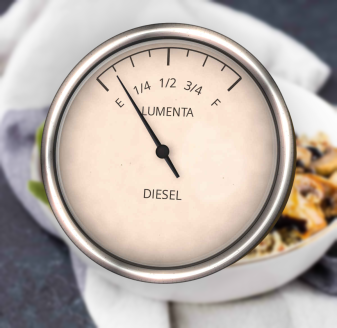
0.125
